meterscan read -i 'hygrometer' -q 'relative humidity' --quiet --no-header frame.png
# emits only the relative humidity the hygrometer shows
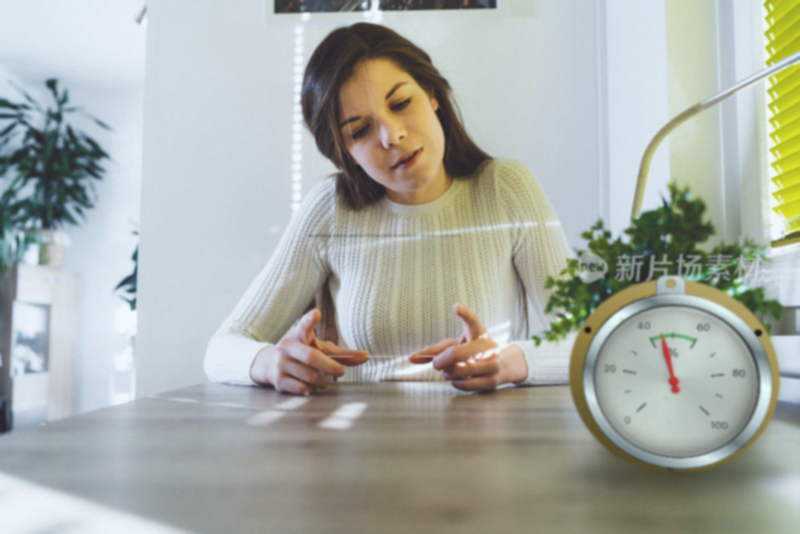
45 %
